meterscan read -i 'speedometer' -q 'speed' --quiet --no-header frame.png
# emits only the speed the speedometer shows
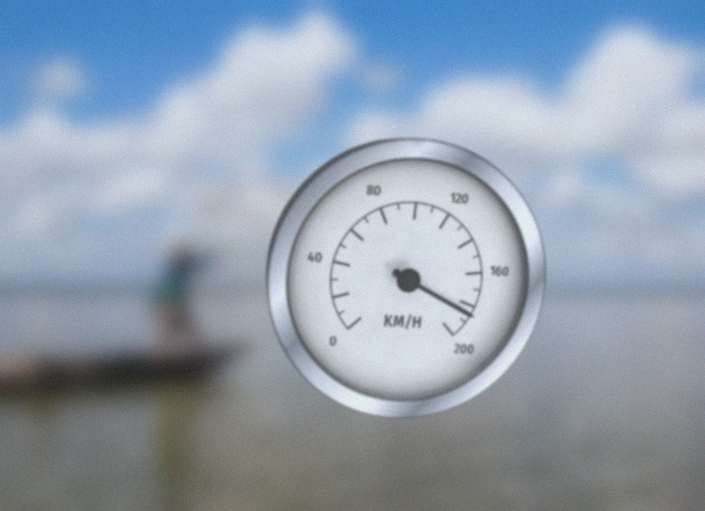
185 km/h
